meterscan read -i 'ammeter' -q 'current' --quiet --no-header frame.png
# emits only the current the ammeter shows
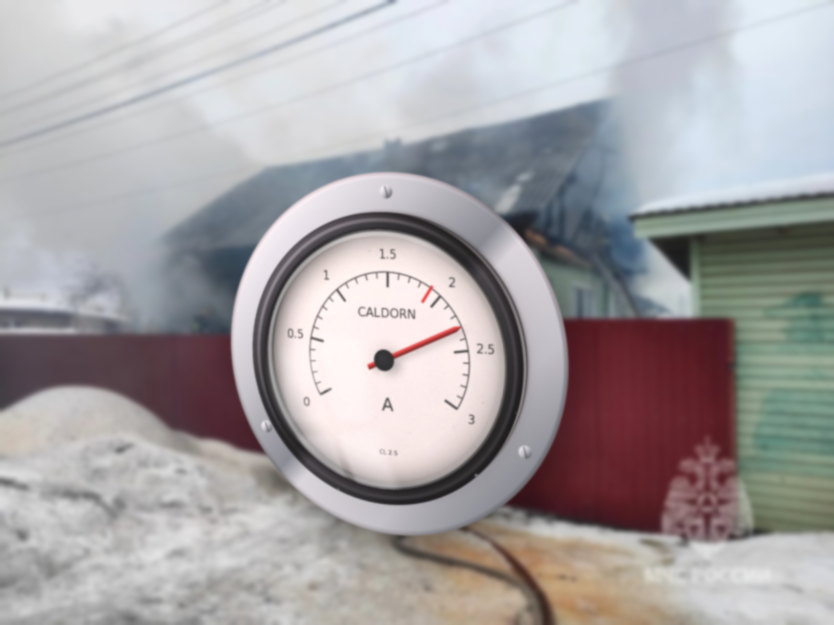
2.3 A
